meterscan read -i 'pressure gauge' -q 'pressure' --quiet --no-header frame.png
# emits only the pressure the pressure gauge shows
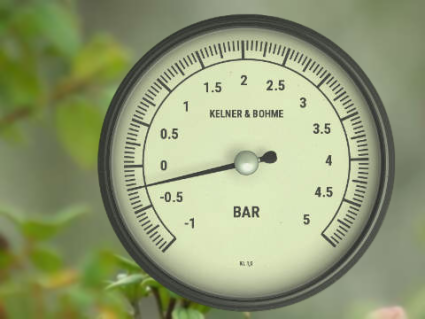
-0.25 bar
